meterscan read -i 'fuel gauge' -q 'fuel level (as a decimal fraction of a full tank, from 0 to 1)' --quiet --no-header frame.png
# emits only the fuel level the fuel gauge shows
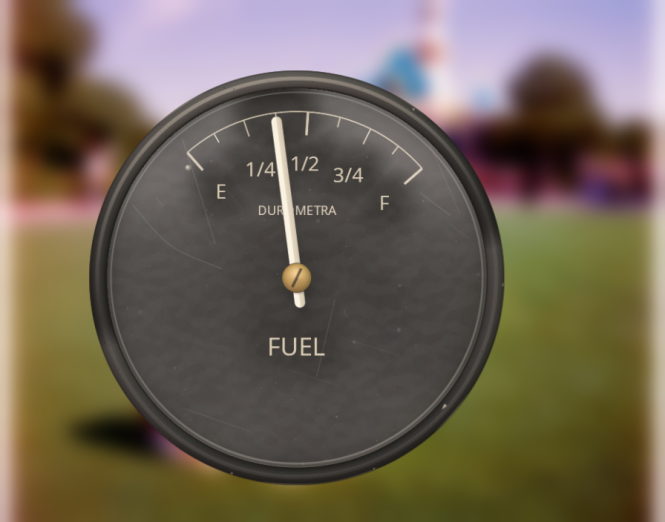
0.375
